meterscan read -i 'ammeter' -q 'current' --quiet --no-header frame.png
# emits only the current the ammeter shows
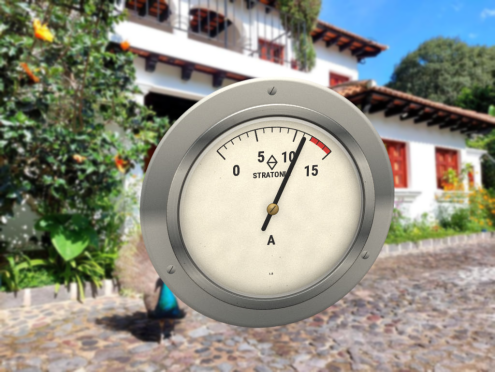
11 A
